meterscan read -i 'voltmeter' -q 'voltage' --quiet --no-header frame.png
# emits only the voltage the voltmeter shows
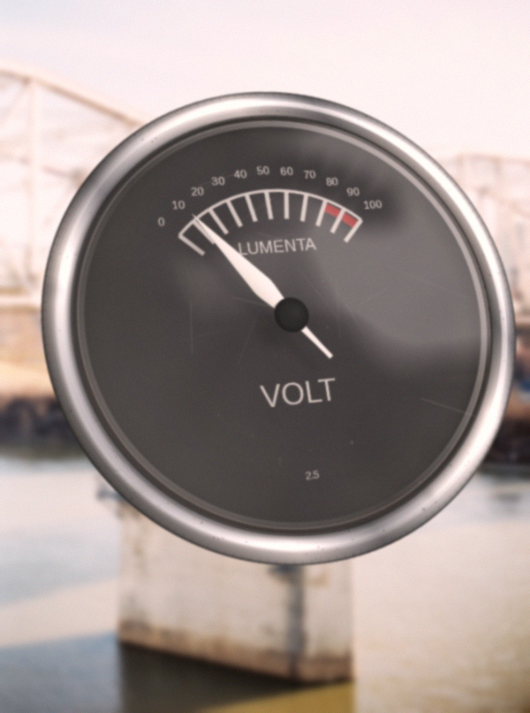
10 V
